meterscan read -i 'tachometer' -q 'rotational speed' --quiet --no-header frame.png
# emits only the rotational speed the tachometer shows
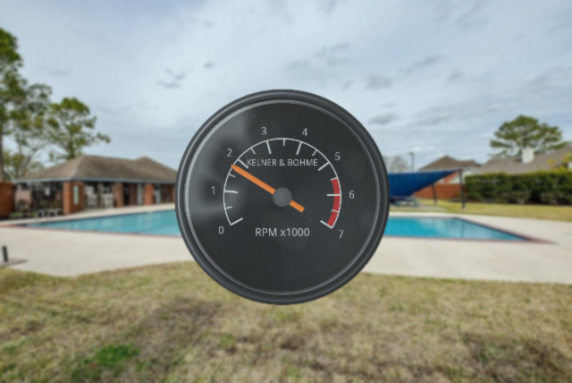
1750 rpm
